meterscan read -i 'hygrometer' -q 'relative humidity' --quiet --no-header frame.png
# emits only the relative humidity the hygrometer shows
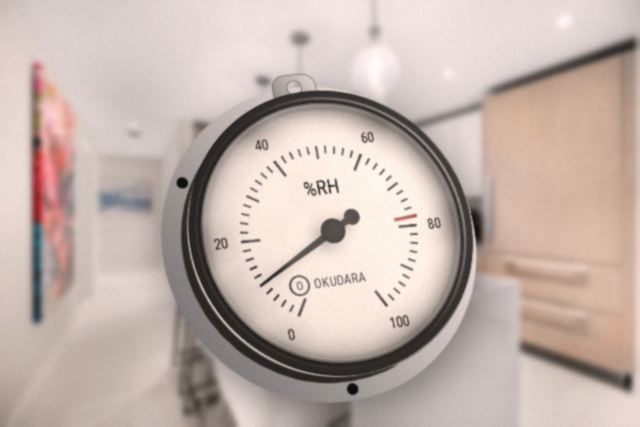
10 %
